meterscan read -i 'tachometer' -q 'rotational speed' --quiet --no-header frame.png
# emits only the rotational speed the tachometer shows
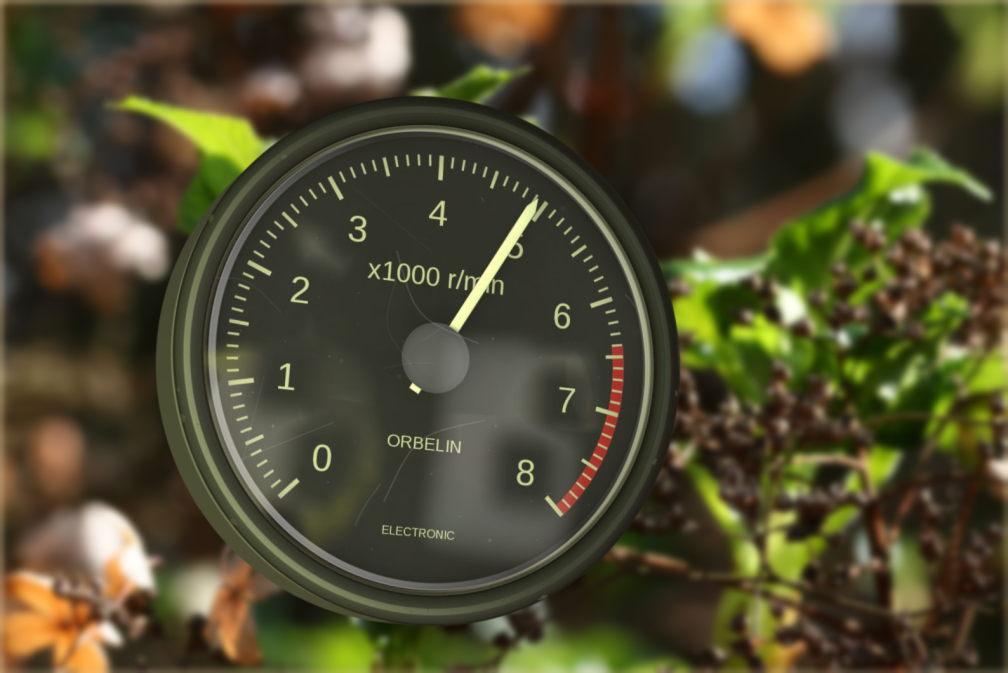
4900 rpm
